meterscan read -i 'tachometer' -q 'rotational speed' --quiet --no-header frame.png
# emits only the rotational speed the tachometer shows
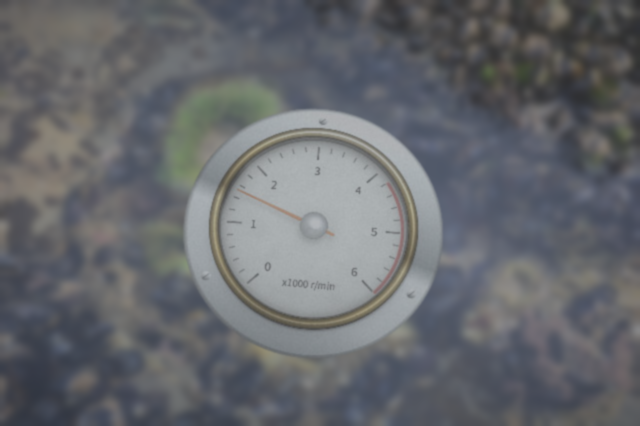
1500 rpm
